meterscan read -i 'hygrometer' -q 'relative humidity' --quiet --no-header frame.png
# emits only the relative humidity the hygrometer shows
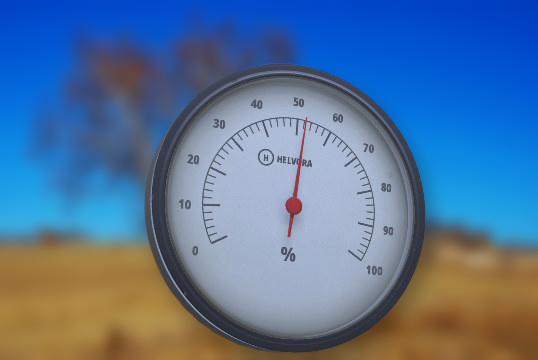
52 %
